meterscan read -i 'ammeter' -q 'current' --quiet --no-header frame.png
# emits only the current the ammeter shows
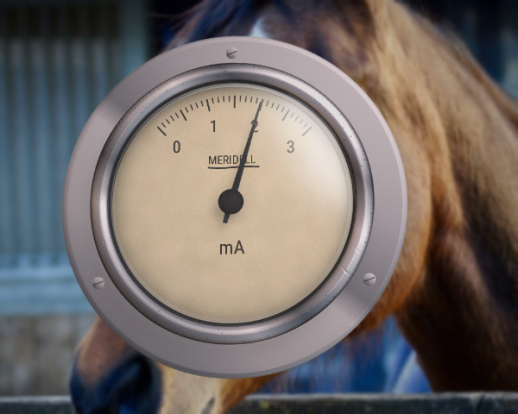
2 mA
